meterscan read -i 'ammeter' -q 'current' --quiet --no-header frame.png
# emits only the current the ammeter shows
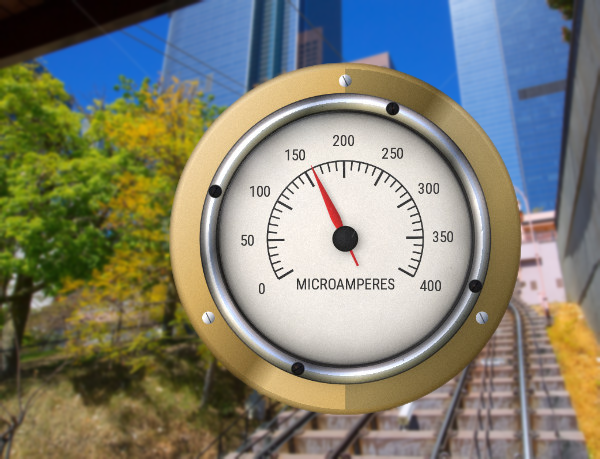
160 µA
